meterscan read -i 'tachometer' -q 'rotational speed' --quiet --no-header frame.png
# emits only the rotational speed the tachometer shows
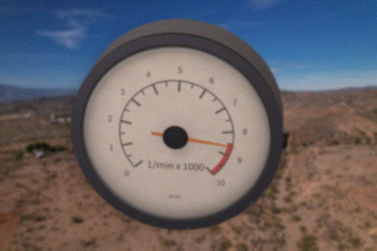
8500 rpm
